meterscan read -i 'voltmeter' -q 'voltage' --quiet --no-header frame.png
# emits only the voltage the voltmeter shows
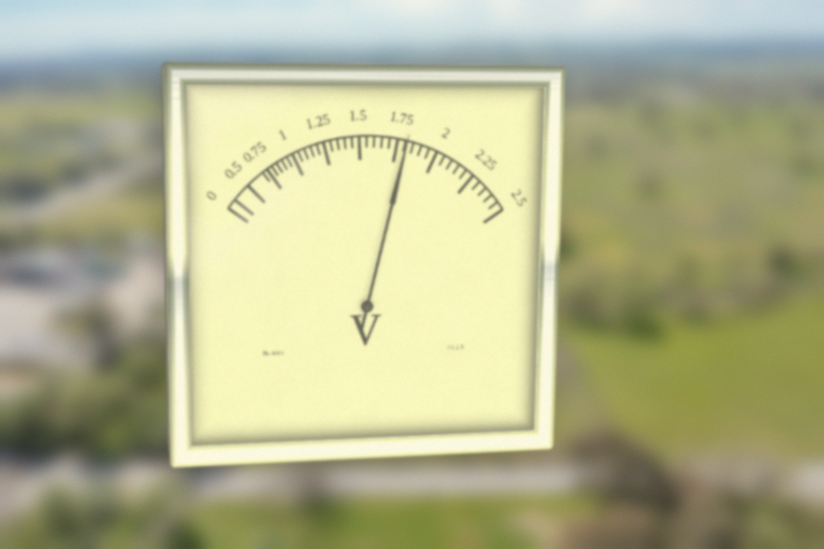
1.8 V
